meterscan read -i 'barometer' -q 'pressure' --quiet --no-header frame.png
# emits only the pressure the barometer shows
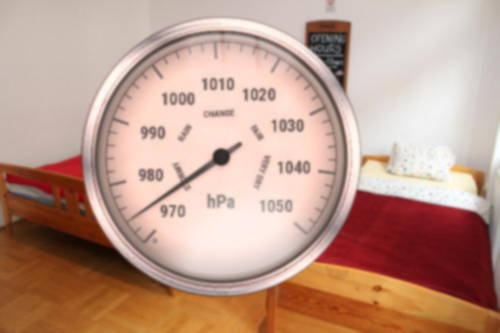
974 hPa
